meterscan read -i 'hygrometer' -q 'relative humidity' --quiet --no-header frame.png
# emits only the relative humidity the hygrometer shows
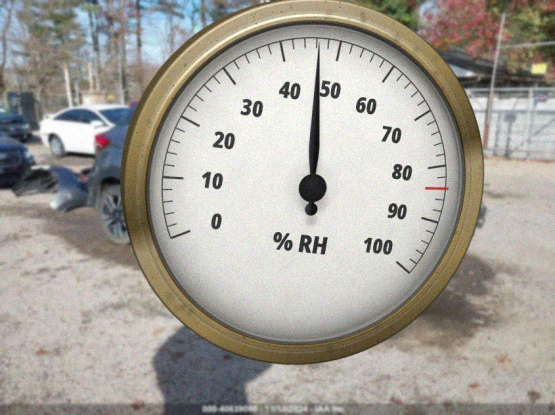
46 %
